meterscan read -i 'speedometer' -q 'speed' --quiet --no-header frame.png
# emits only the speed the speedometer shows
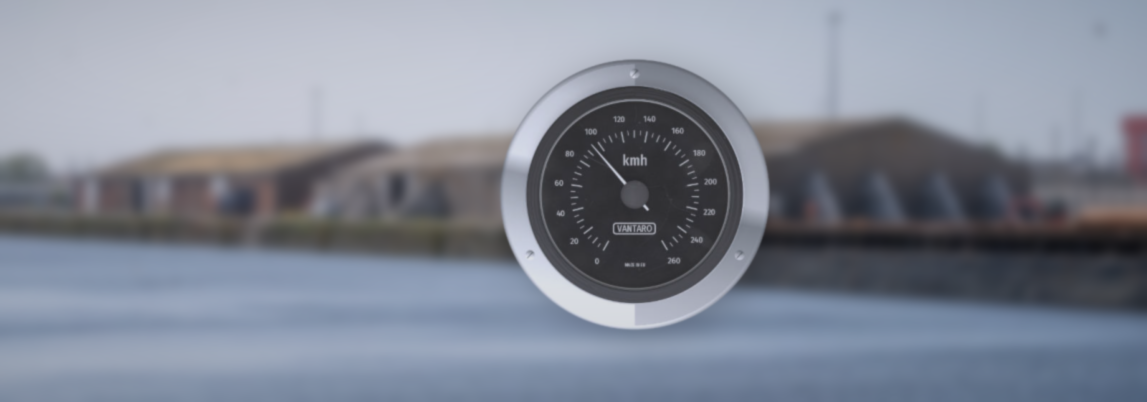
95 km/h
